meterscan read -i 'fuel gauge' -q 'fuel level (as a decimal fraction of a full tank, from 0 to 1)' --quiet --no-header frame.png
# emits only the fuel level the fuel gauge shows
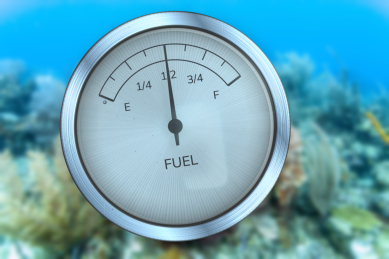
0.5
